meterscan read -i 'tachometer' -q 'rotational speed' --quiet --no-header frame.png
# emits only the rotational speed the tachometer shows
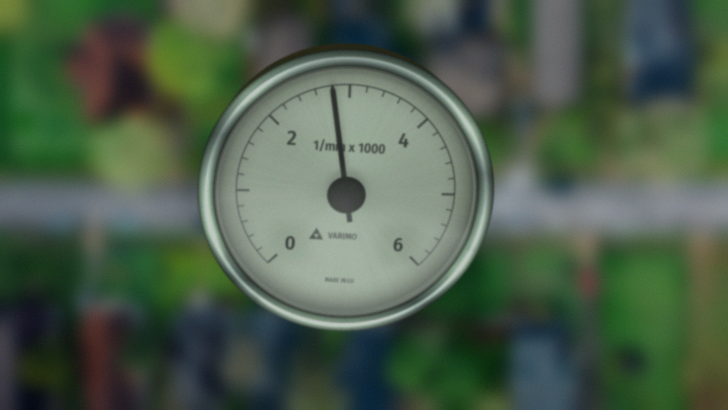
2800 rpm
